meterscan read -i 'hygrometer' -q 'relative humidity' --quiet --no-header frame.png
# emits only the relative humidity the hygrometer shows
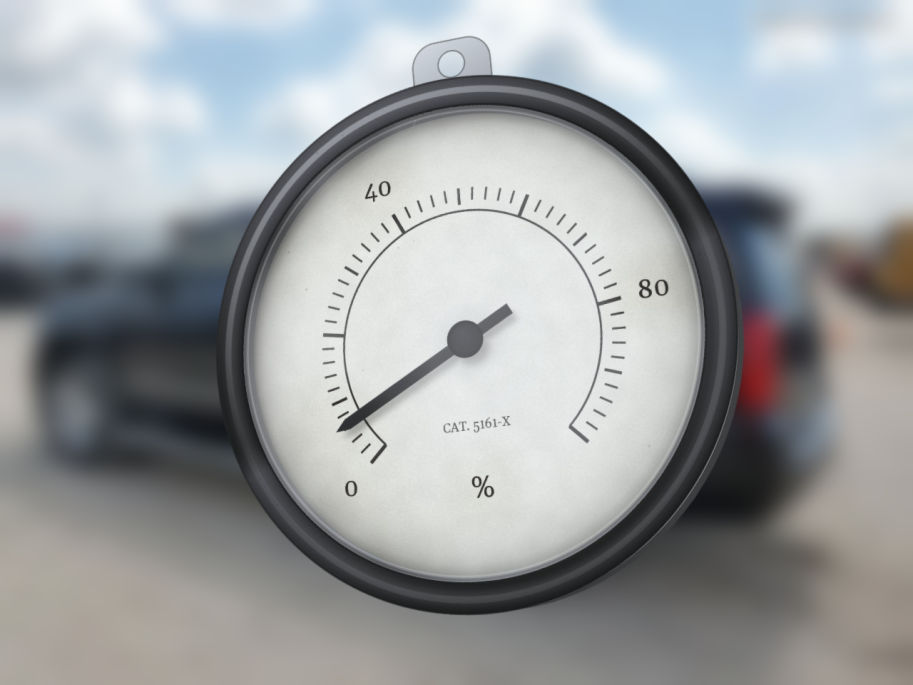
6 %
